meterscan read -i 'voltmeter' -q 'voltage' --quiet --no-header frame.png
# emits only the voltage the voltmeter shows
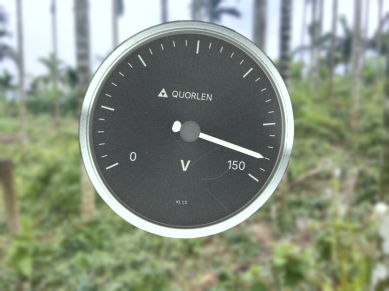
140 V
